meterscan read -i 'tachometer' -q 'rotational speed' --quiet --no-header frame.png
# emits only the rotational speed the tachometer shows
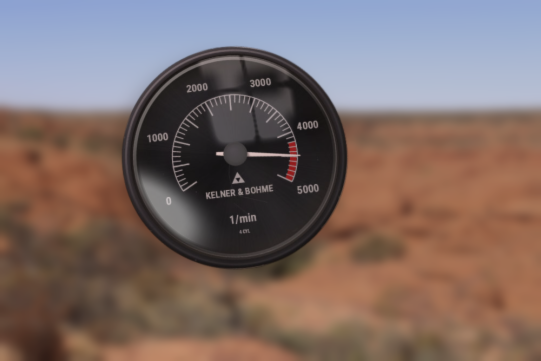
4500 rpm
